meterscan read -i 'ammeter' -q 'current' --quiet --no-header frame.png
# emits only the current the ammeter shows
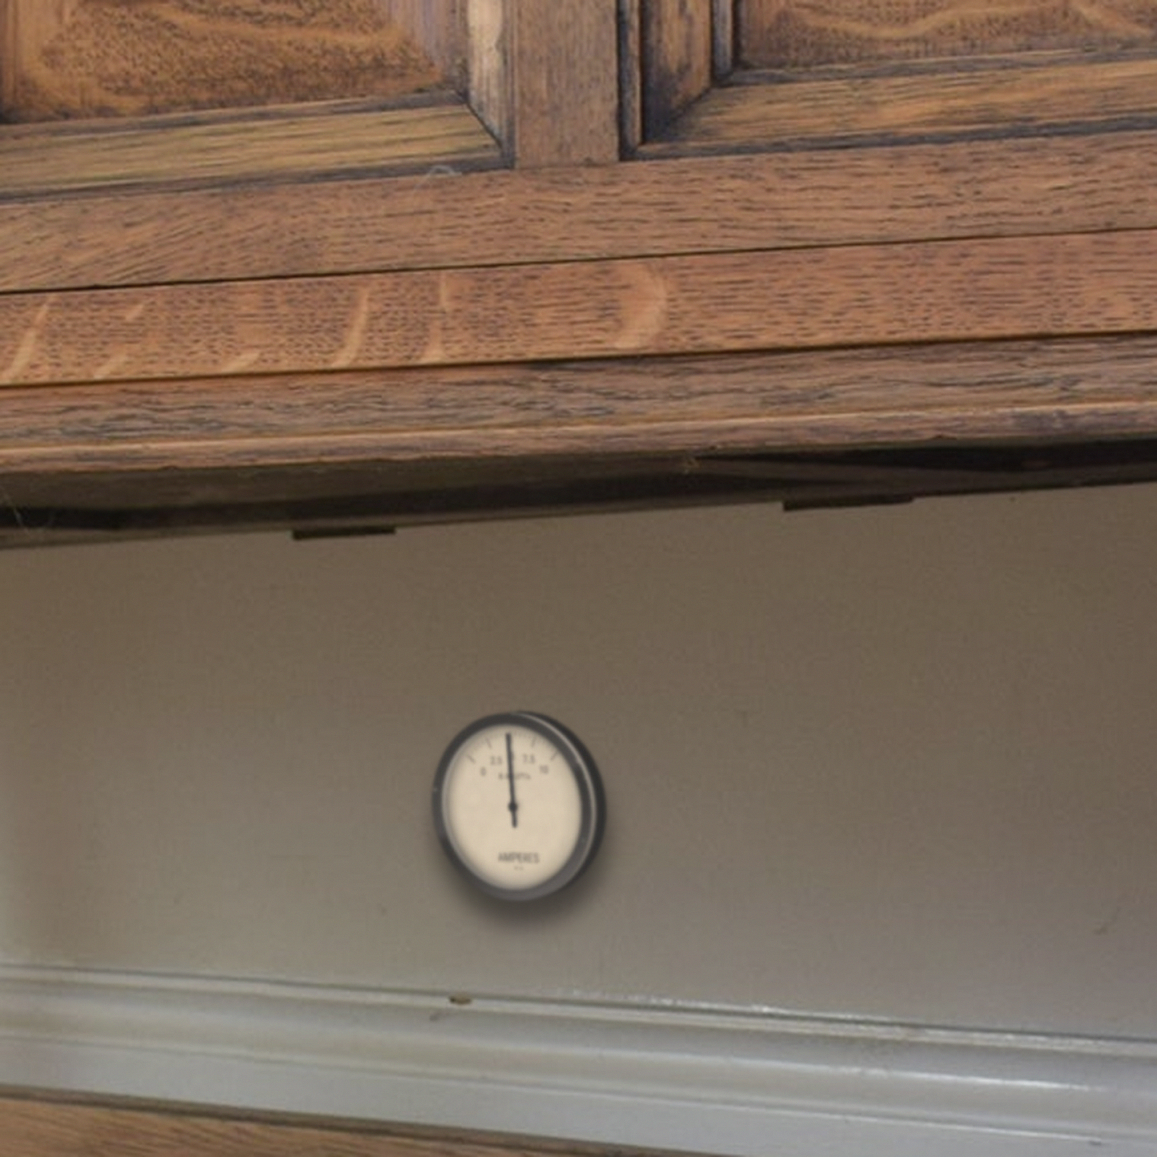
5 A
